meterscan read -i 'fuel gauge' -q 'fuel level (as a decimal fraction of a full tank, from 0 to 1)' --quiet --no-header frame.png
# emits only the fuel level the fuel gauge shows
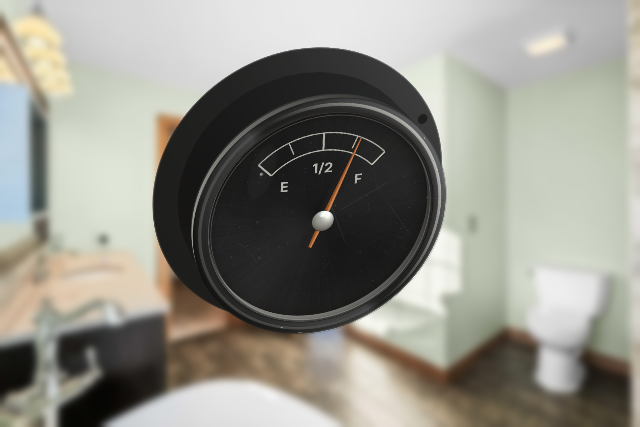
0.75
